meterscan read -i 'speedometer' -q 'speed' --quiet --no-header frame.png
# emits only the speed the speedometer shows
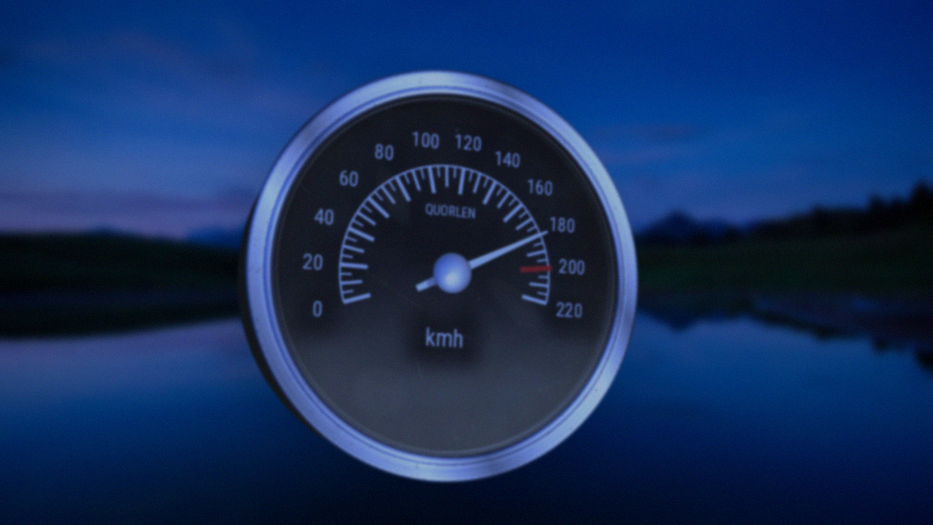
180 km/h
